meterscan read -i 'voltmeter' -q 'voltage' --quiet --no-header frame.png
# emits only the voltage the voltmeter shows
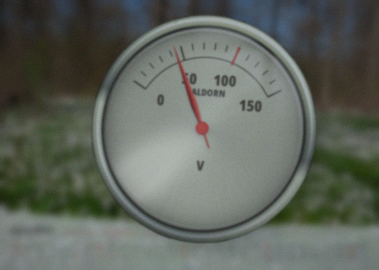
45 V
